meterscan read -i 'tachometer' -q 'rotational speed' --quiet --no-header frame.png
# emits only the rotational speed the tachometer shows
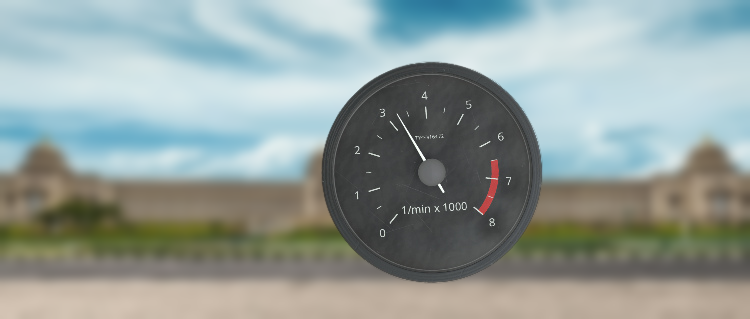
3250 rpm
